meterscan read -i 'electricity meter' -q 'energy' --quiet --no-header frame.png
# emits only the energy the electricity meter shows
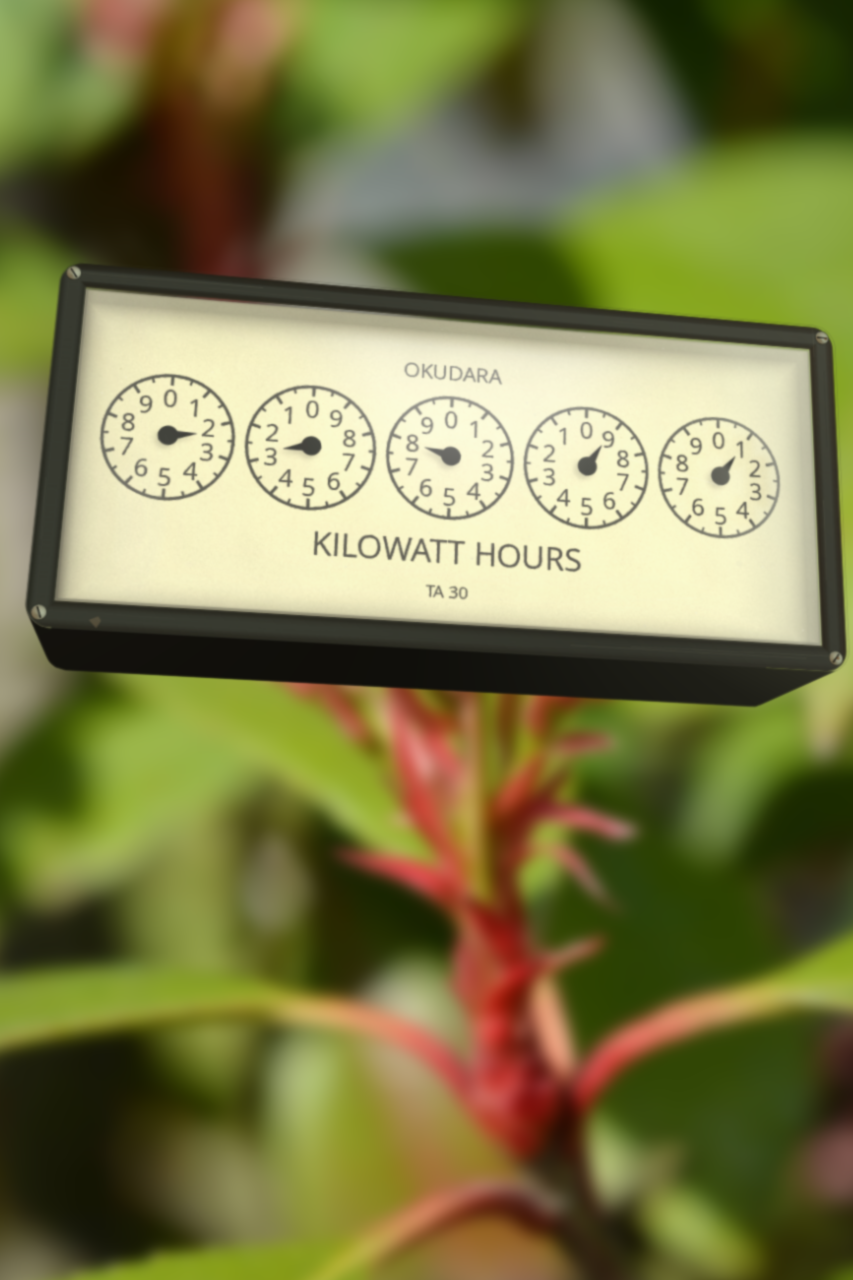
22791 kWh
